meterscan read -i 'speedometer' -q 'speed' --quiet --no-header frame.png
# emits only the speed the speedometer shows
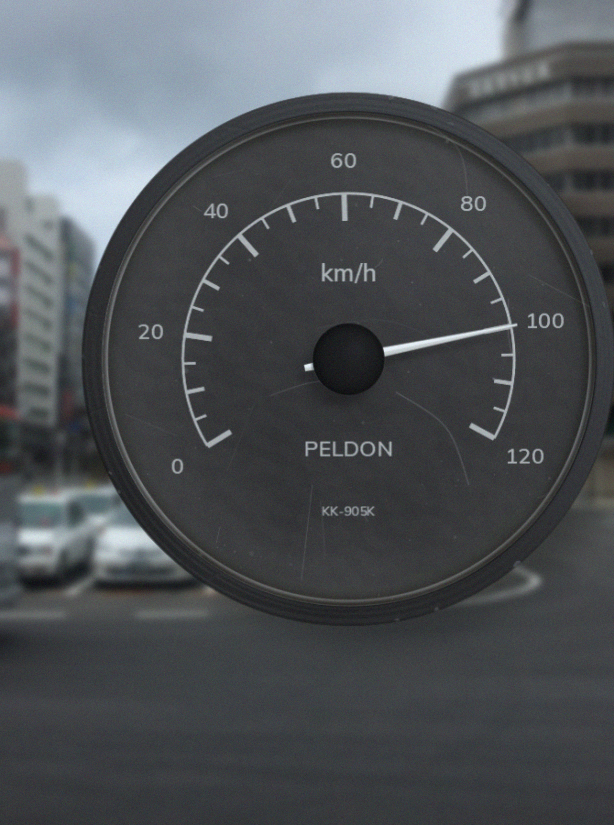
100 km/h
